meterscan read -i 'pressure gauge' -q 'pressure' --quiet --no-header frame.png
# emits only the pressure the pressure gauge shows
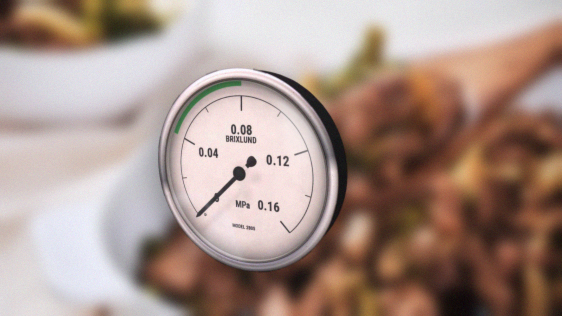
0 MPa
